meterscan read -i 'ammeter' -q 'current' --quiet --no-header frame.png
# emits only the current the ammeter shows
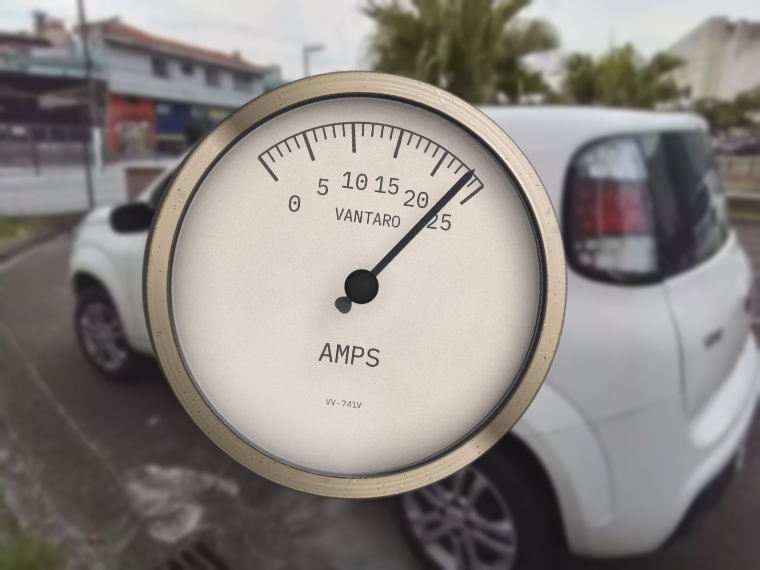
23 A
